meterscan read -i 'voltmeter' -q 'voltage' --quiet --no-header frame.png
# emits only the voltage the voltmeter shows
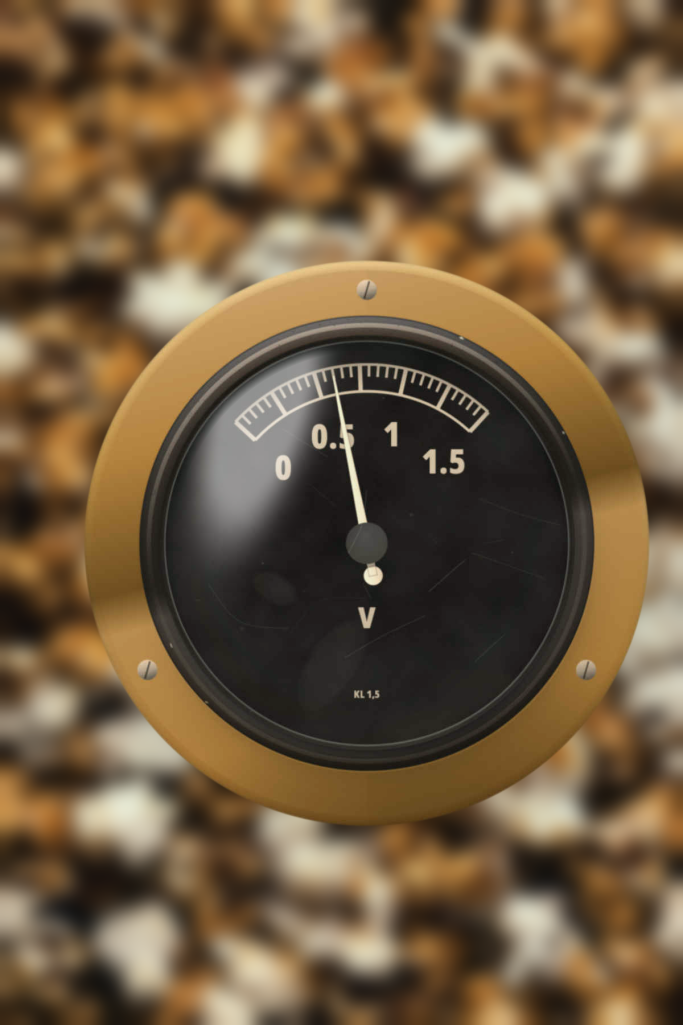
0.6 V
